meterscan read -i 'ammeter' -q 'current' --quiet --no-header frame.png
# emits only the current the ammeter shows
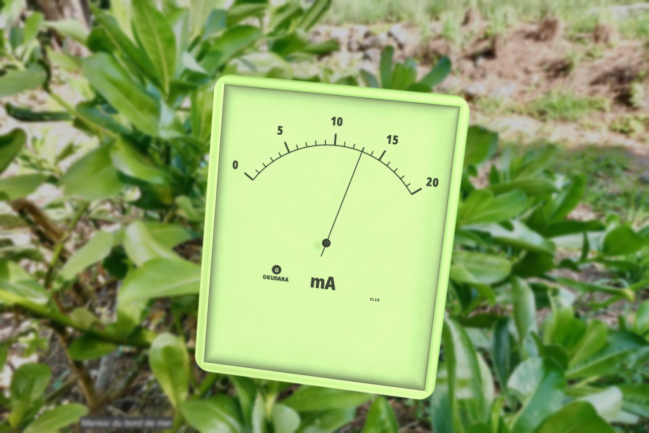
13 mA
